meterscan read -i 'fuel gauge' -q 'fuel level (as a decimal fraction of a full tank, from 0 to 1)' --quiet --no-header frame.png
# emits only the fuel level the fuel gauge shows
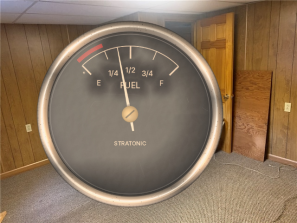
0.375
